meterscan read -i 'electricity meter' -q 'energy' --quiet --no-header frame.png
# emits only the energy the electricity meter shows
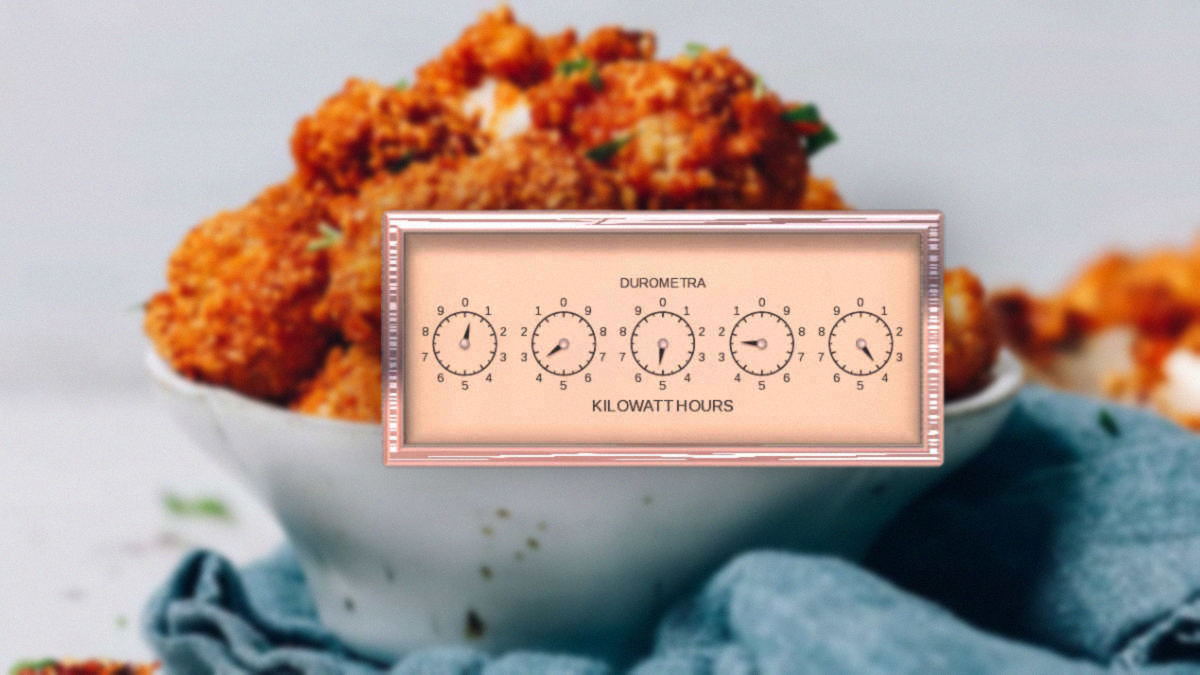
3524 kWh
